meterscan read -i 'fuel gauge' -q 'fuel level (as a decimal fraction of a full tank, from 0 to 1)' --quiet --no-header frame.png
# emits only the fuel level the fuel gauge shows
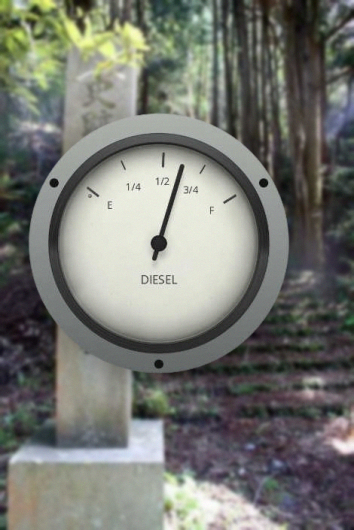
0.625
